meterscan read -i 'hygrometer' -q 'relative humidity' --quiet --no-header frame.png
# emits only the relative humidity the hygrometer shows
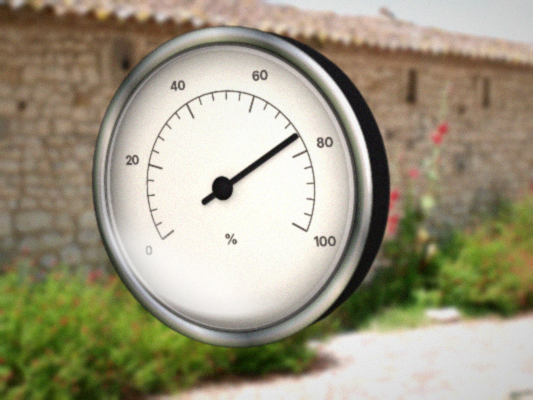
76 %
